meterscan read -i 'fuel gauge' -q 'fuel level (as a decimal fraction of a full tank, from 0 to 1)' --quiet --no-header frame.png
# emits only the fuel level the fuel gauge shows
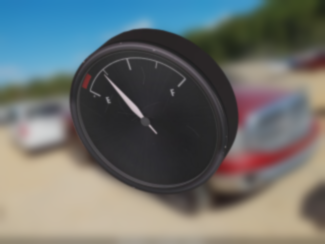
0.25
